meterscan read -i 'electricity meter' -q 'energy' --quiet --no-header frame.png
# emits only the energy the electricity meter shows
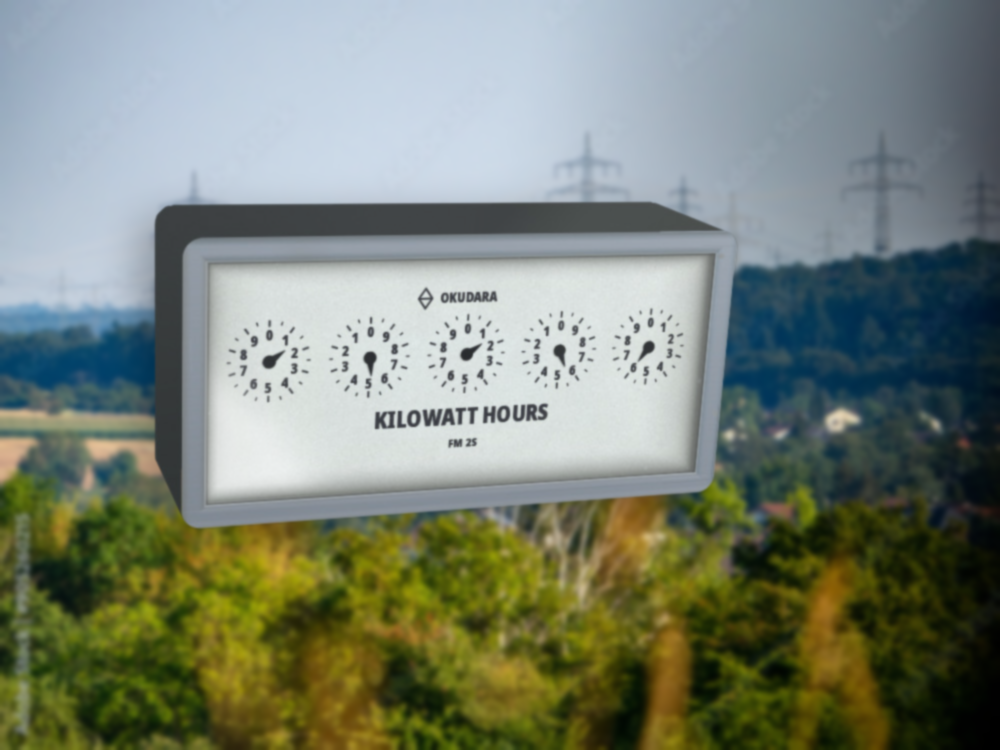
15156 kWh
